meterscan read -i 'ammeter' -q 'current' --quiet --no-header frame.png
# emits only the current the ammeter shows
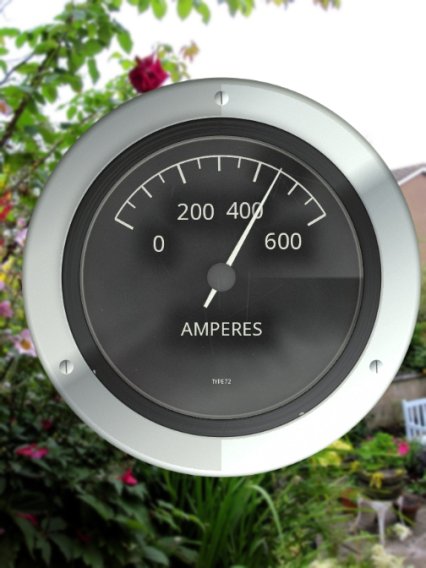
450 A
